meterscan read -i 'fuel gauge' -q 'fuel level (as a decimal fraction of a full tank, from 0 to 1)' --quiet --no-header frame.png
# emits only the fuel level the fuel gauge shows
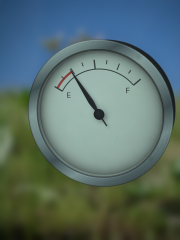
0.25
